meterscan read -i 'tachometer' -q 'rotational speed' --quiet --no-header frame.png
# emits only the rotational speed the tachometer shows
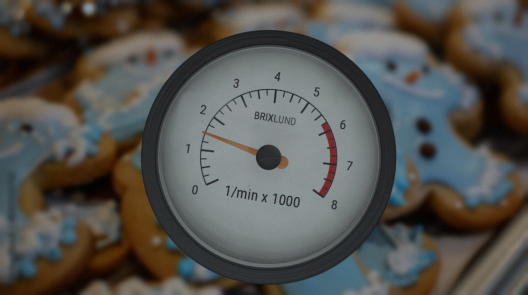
1500 rpm
